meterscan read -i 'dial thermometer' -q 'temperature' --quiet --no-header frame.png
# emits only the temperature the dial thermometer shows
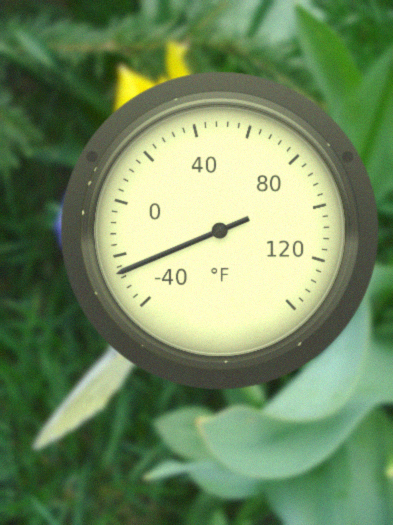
-26 °F
